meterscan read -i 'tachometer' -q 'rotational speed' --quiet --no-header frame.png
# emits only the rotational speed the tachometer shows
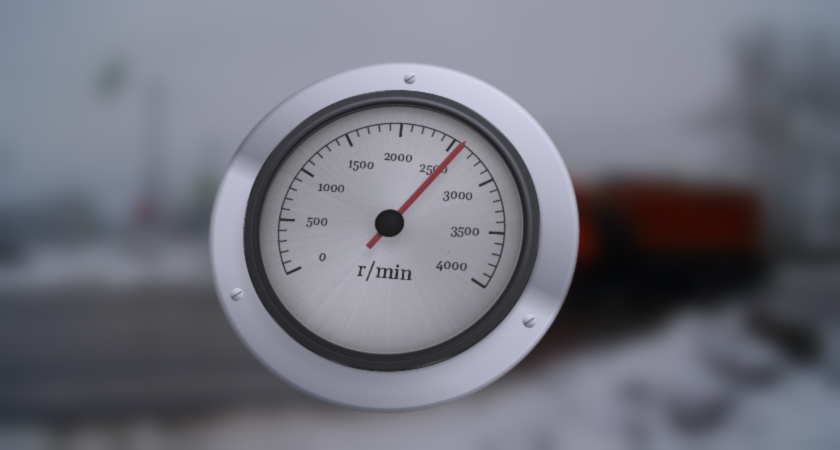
2600 rpm
